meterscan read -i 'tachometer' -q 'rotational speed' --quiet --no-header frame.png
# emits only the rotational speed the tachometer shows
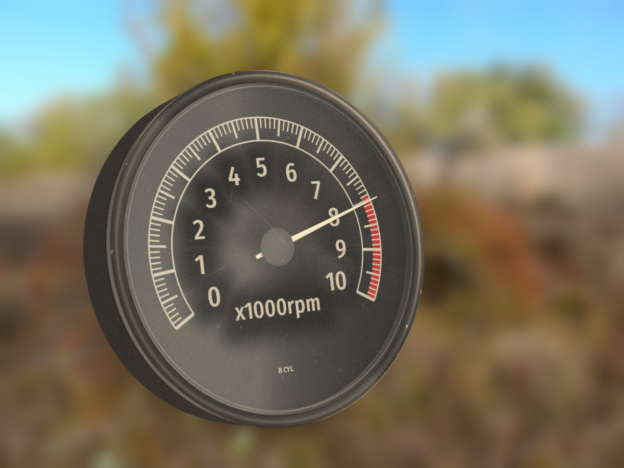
8000 rpm
